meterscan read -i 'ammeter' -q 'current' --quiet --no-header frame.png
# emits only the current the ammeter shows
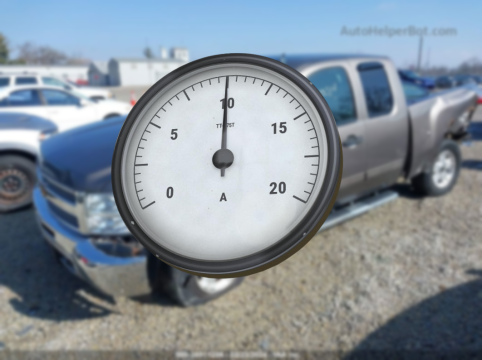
10 A
